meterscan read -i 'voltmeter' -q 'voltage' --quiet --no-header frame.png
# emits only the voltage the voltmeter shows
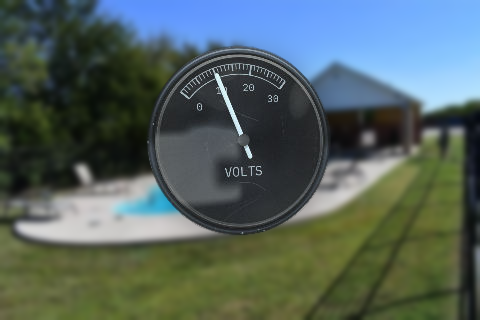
10 V
